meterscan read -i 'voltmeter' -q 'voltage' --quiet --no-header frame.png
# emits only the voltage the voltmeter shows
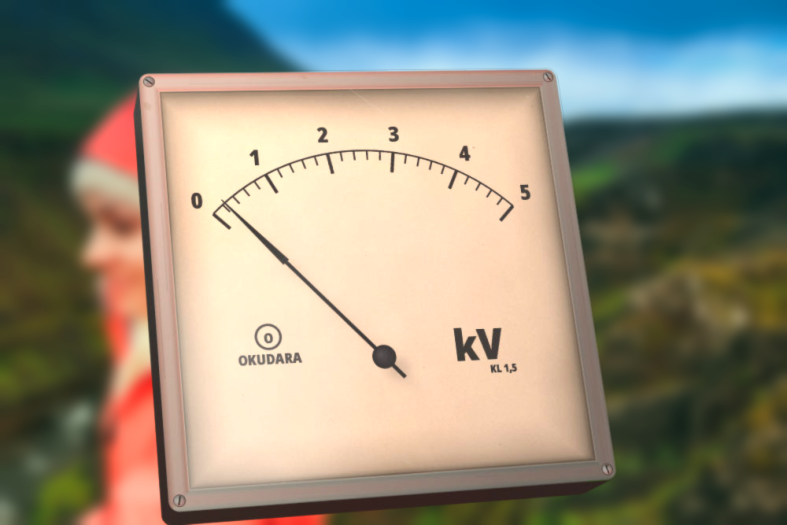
0.2 kV
